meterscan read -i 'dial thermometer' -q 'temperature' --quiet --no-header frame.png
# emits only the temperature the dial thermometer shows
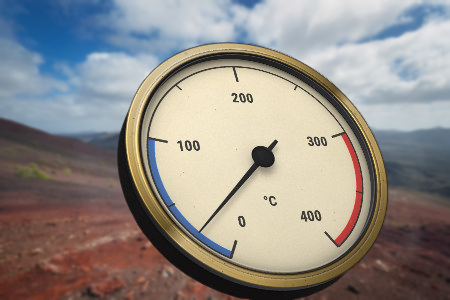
25 °C
